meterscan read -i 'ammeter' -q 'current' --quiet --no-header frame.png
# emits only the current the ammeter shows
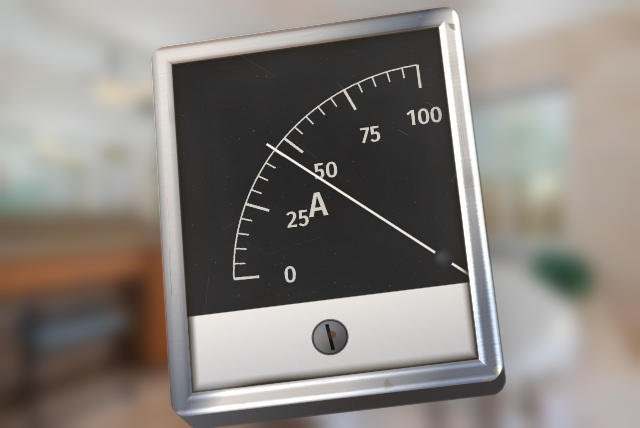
45 A
